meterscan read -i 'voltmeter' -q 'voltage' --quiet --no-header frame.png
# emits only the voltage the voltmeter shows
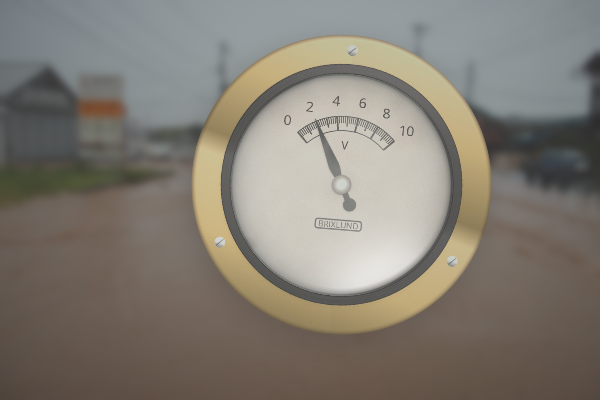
2 V
